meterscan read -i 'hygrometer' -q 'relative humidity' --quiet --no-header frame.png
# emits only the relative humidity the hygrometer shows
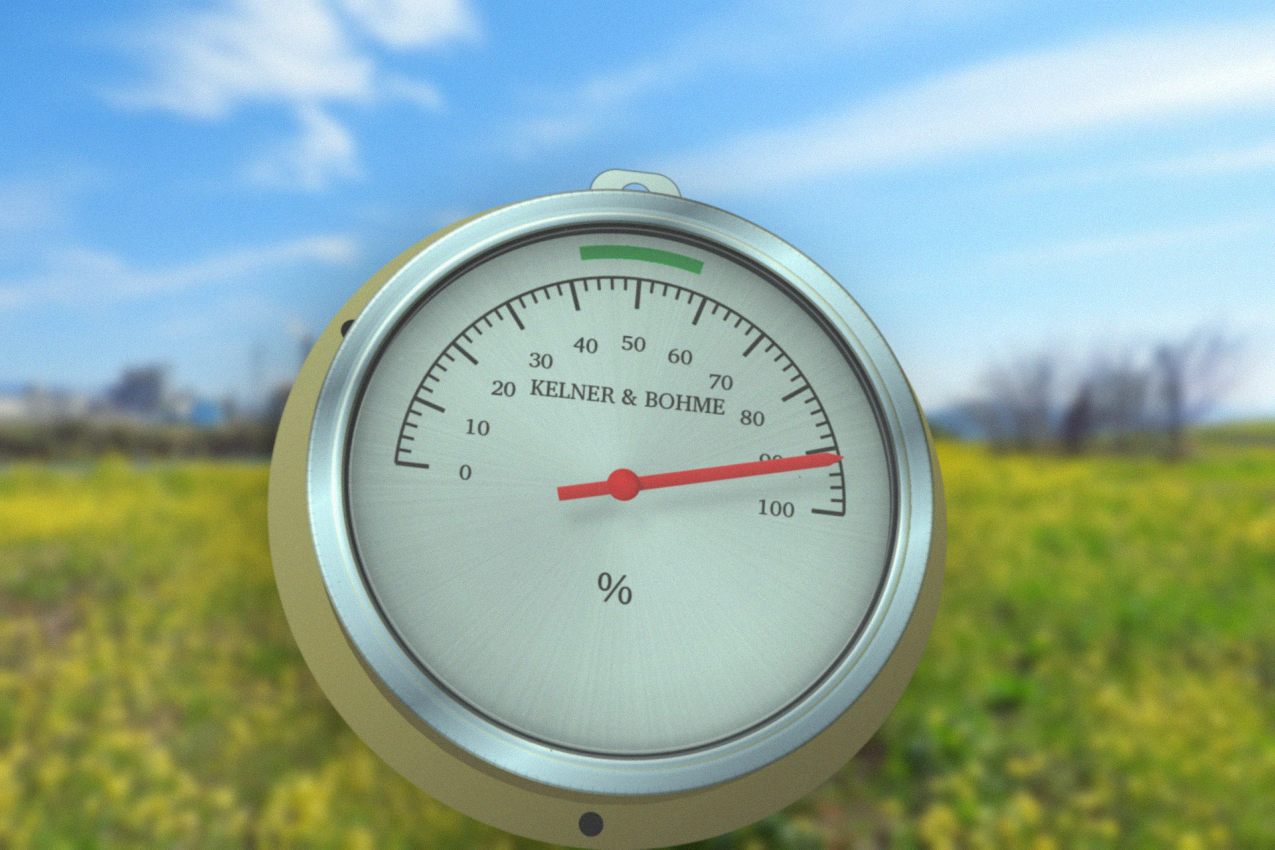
92 %
